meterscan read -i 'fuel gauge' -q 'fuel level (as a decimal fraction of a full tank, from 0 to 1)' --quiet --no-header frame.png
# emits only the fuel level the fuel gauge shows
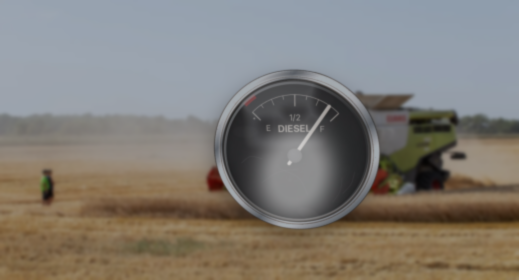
0.875
